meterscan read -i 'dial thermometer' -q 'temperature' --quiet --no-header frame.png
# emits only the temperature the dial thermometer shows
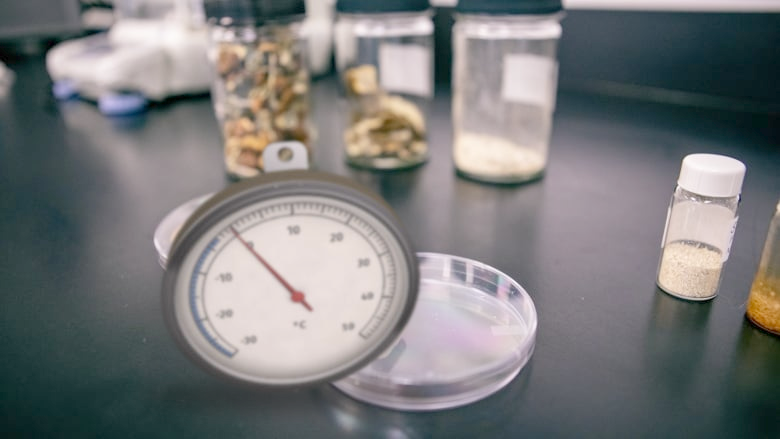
0 °C
